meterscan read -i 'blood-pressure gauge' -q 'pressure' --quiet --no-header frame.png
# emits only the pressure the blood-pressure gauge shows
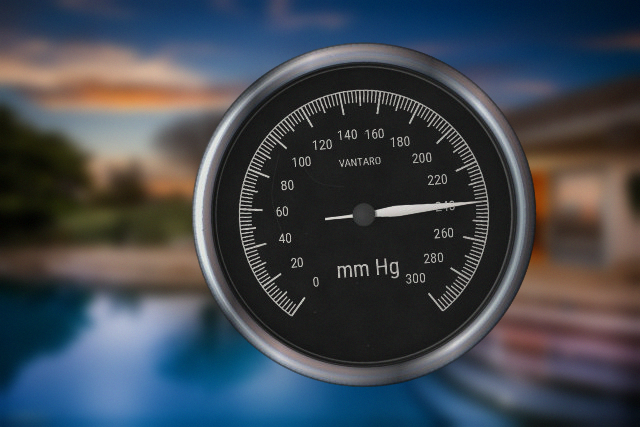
240 mmHg
